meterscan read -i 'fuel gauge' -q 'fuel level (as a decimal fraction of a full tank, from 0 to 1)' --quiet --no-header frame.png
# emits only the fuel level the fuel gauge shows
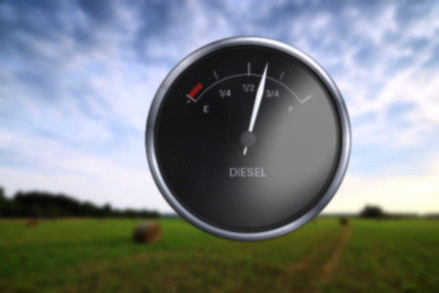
0.625
